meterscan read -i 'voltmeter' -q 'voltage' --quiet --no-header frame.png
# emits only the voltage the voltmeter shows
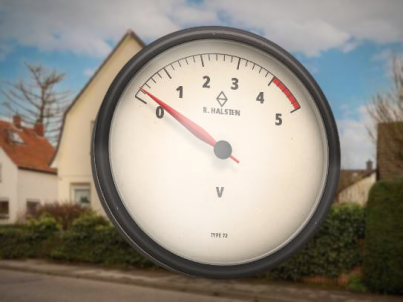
0.2 V
